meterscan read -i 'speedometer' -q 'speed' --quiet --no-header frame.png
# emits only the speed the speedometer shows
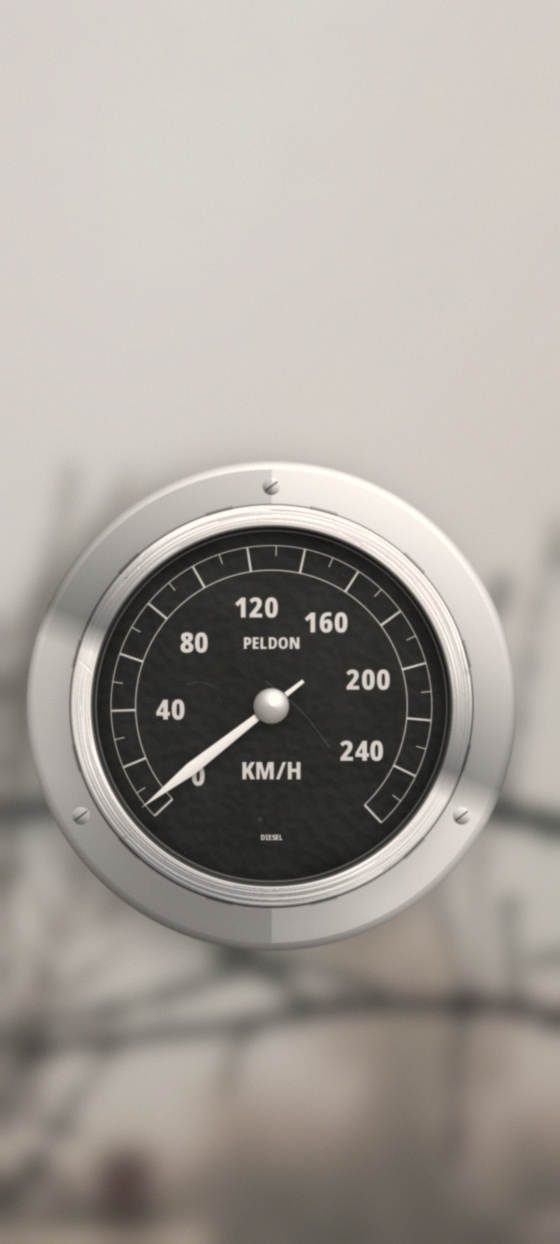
5 km/h
